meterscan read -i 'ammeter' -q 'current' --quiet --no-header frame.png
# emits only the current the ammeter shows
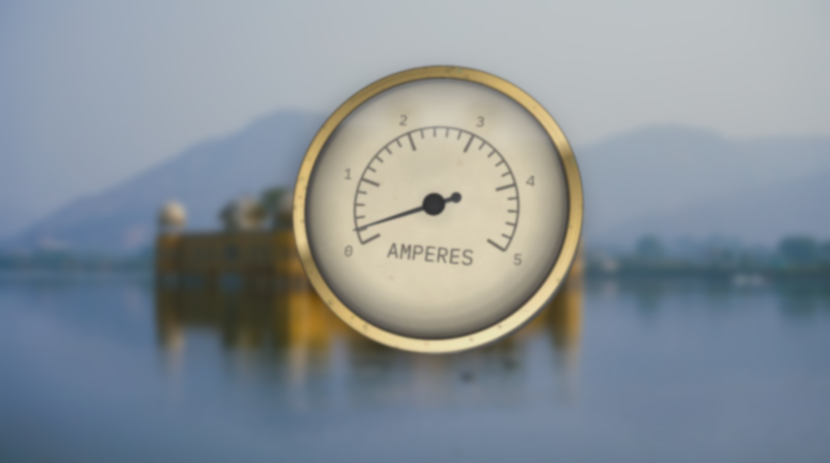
0.2 A
